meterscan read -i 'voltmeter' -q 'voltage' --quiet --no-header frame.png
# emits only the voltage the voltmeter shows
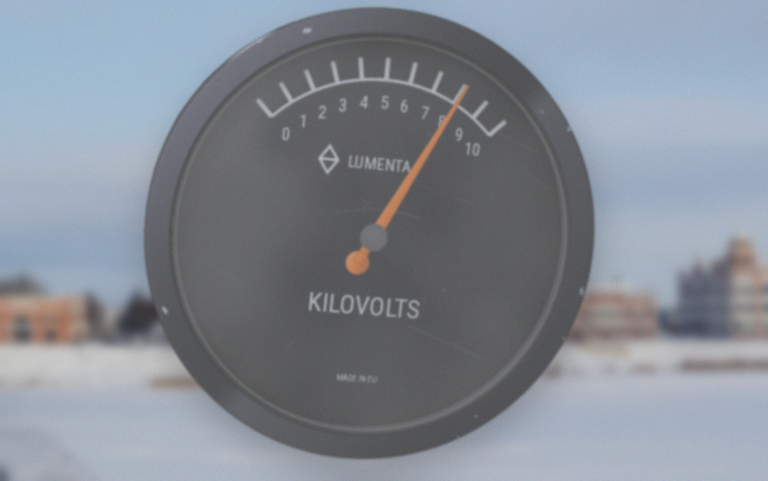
8 kV
